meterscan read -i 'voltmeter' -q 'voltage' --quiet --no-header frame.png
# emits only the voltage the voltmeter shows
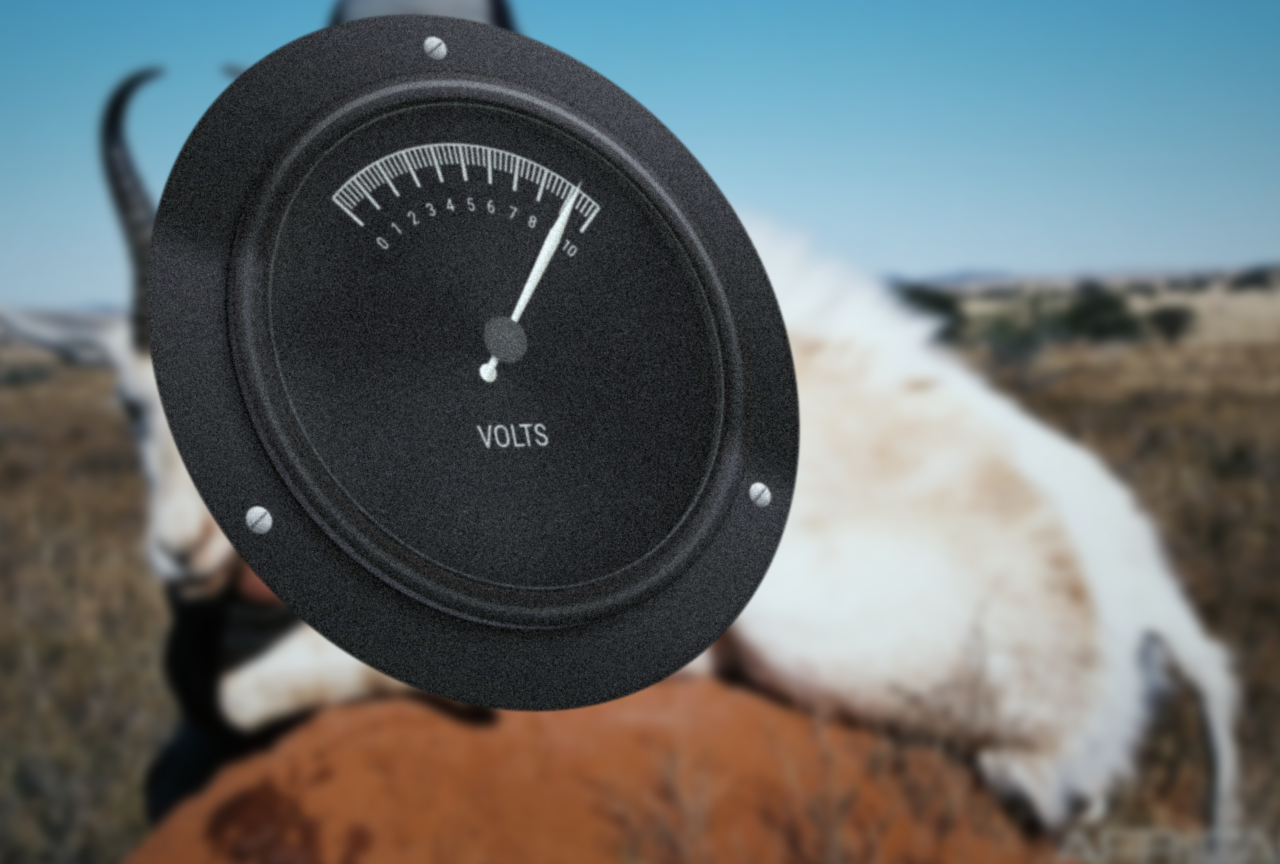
9 V
